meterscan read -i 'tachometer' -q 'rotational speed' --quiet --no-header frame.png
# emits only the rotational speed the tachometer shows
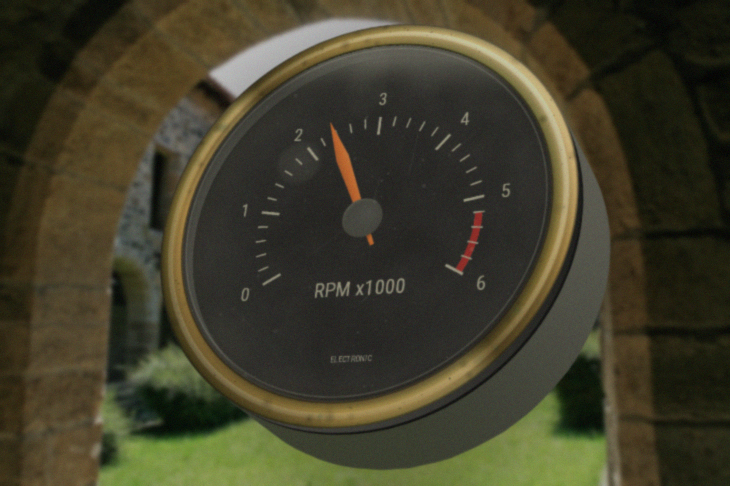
2400 rpm
